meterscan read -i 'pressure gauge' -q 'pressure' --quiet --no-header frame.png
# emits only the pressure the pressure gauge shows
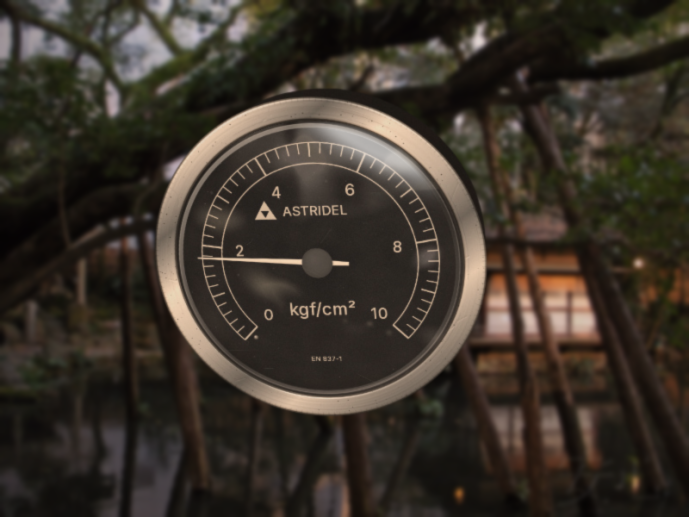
1.8 kg/cm²
